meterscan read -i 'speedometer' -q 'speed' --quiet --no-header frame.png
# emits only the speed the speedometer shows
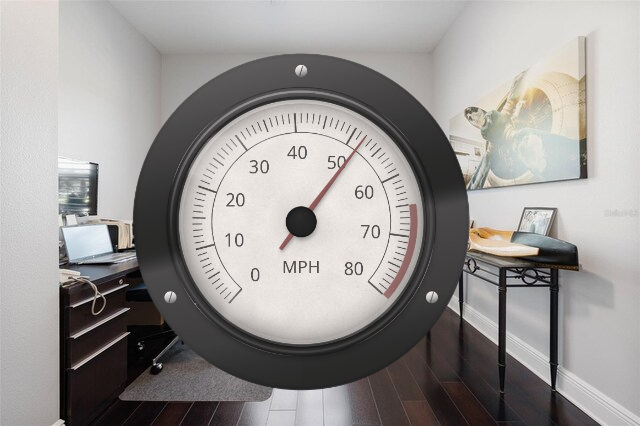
52 mph
